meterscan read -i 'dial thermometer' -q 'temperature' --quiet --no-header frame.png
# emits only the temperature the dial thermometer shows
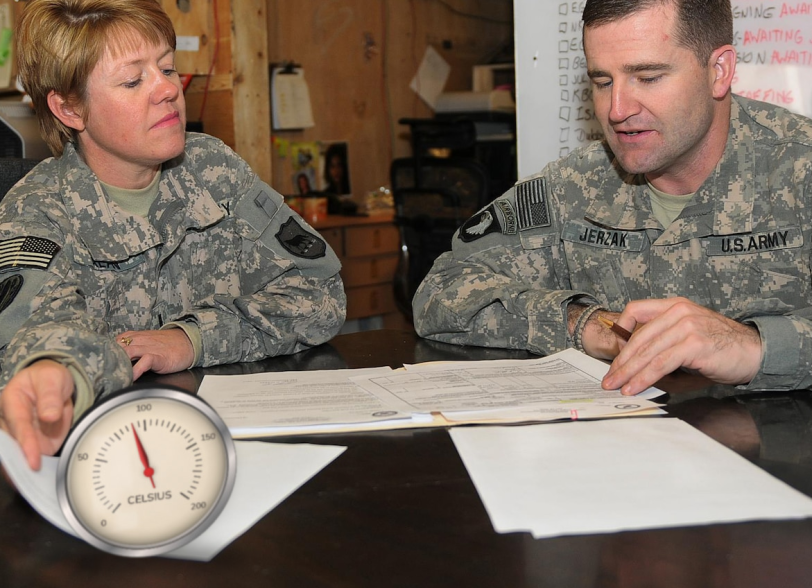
90 °C
